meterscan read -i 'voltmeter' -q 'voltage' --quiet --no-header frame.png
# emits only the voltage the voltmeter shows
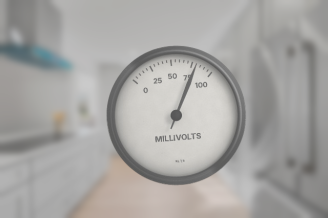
80 mV
